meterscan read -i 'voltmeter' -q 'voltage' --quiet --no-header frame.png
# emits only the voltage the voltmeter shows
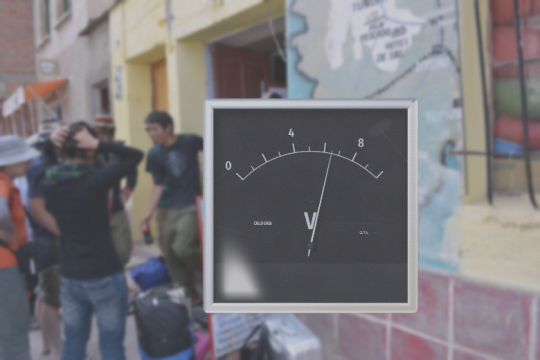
6.5 V
